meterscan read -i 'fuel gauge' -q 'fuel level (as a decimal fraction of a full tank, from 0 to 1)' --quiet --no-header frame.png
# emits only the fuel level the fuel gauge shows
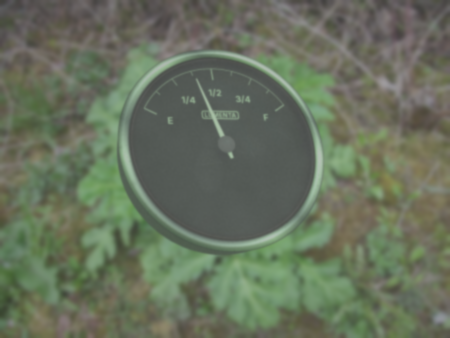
0.375
